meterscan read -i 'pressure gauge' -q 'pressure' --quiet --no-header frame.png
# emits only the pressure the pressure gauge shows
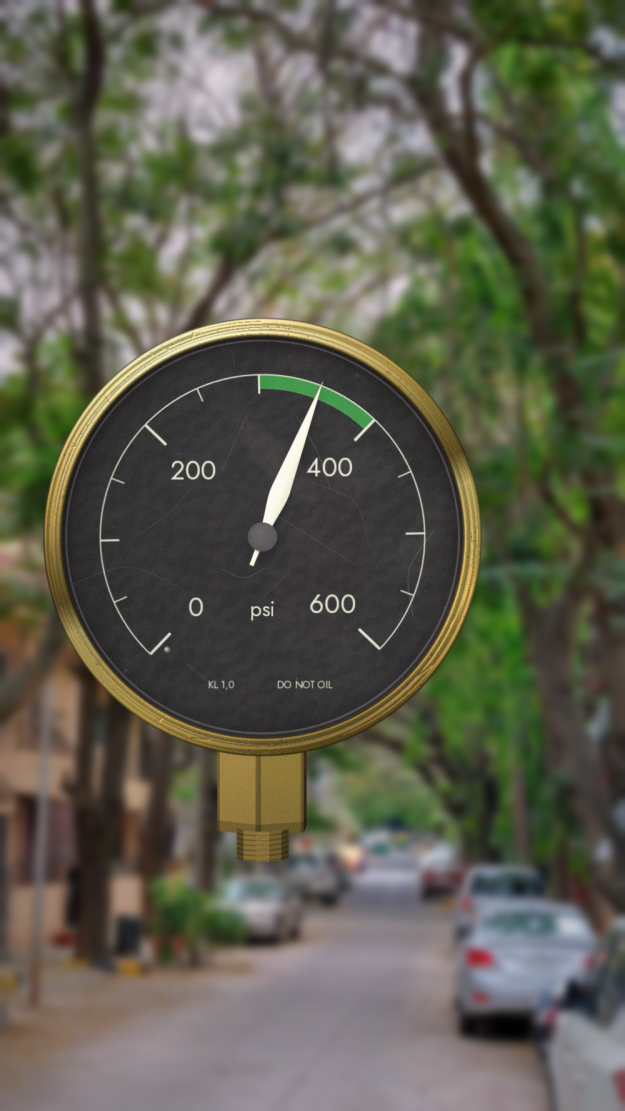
350 psi
